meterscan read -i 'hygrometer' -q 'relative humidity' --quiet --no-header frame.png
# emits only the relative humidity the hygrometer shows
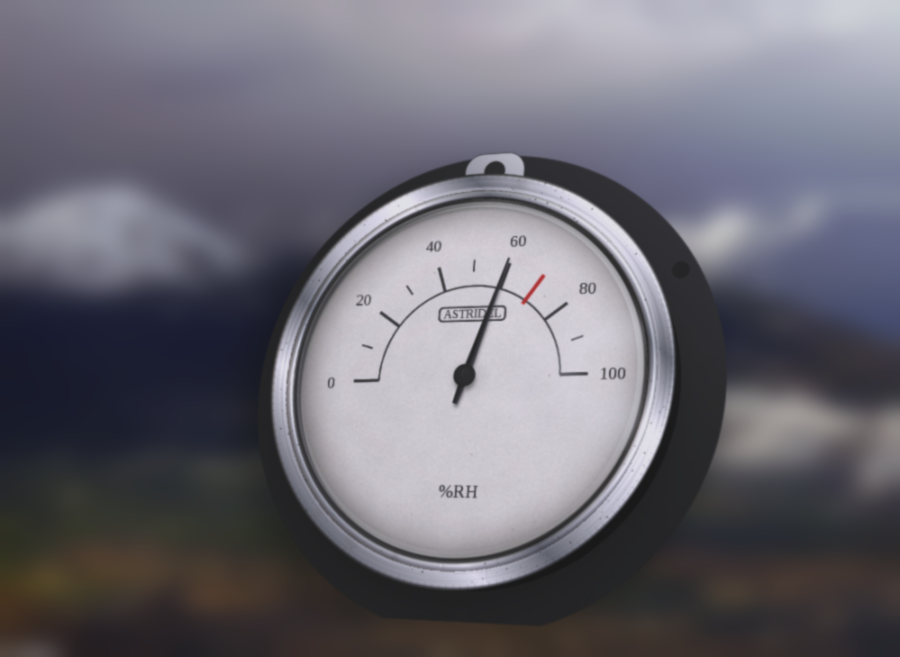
60 %
